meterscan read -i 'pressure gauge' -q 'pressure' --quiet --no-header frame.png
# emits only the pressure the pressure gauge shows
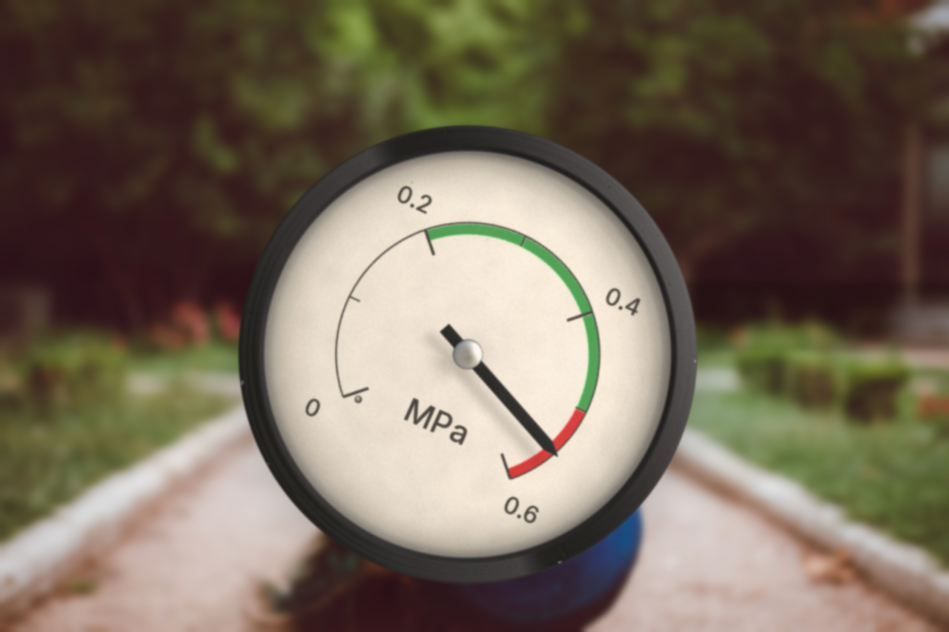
0.55 MPa
